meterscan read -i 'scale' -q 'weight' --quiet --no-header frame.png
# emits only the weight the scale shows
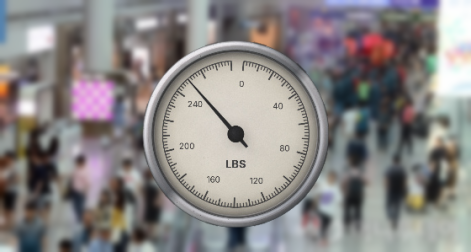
250 lb
